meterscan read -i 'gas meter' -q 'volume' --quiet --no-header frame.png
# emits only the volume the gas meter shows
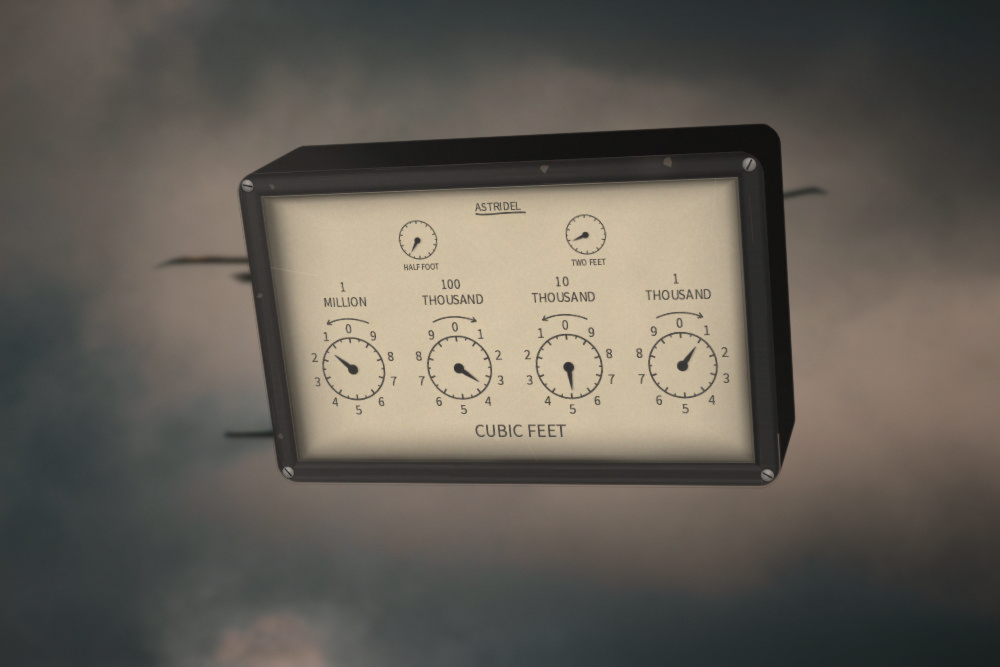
135100 ft³
